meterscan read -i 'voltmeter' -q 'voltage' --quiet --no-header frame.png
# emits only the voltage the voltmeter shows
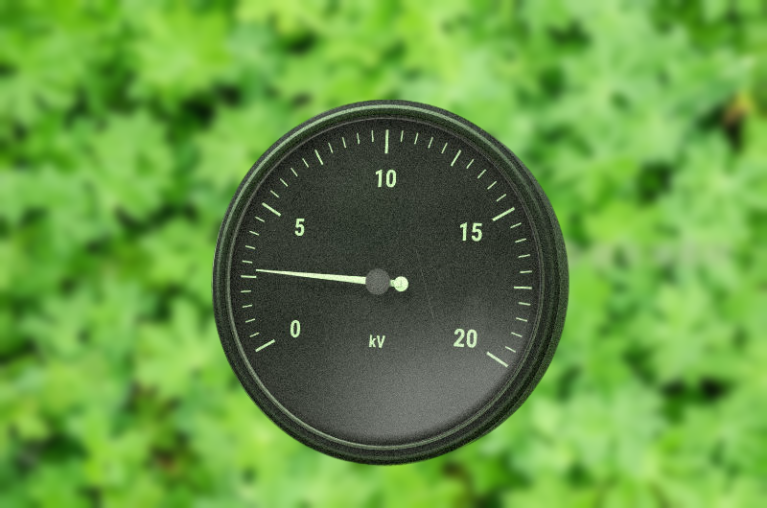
2.75 kV
